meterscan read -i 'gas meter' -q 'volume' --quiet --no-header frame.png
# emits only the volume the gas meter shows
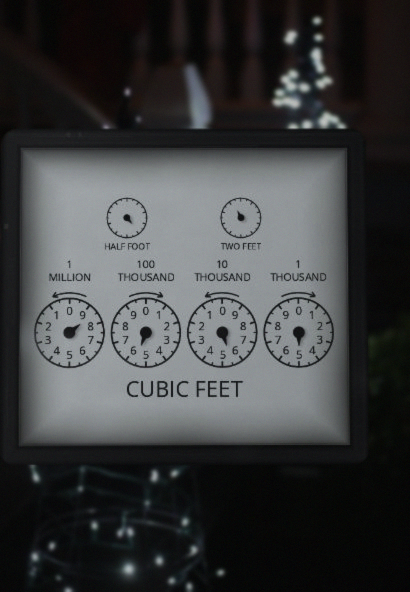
855500 ft³
